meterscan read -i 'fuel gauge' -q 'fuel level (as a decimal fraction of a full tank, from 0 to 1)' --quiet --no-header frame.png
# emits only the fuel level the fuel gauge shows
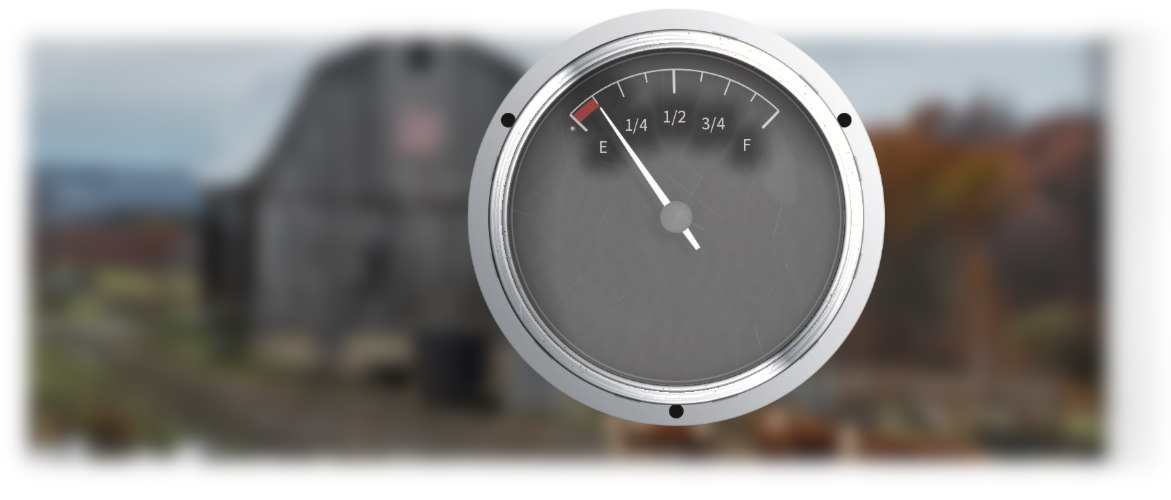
0.125
